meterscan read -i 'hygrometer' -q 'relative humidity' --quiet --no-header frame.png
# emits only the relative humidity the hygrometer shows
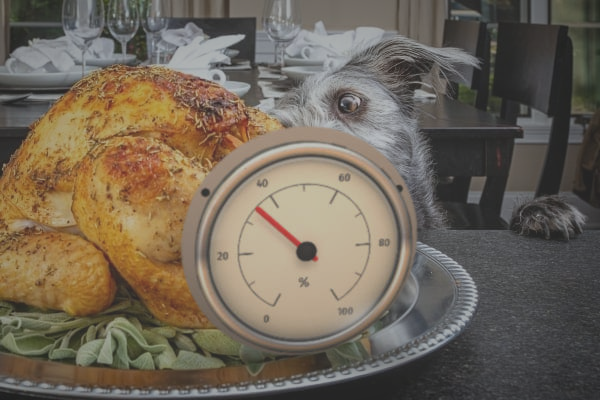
35 %
